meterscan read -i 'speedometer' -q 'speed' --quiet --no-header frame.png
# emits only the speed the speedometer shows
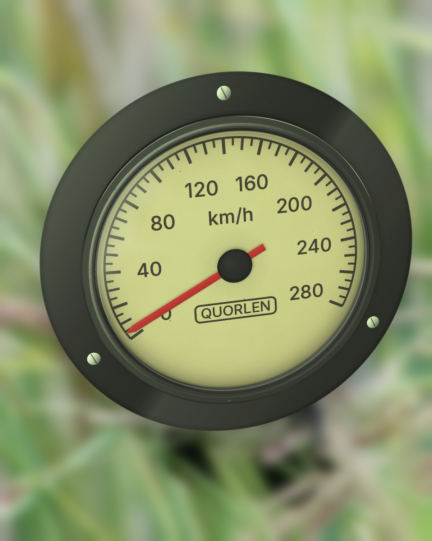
5 km/h
